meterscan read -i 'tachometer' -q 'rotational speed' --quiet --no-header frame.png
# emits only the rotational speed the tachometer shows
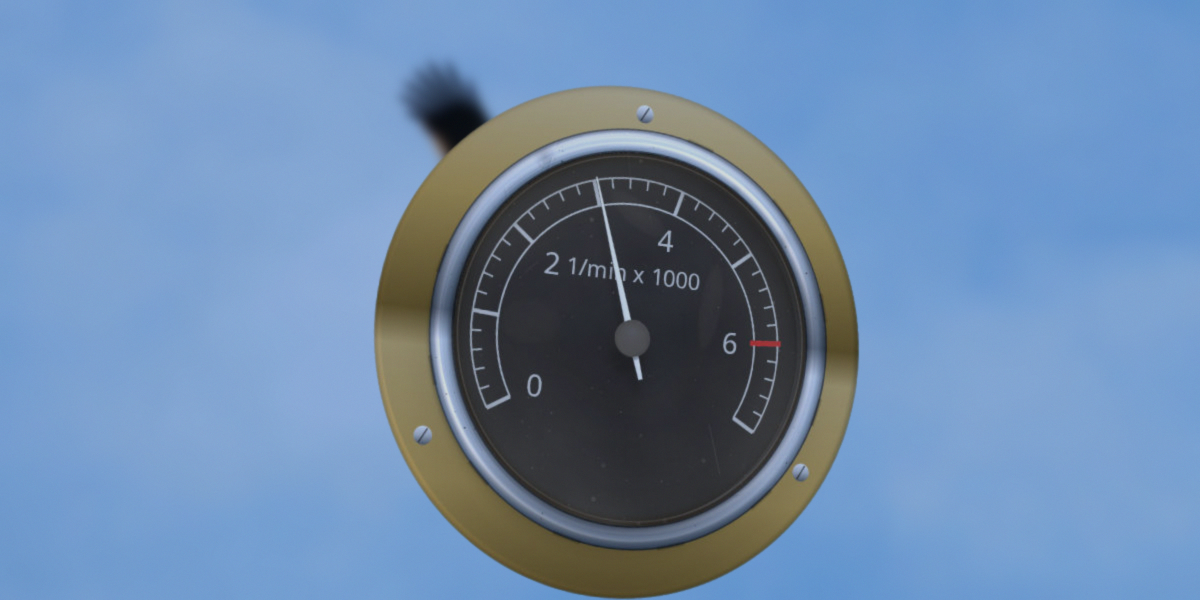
3000 rpm
